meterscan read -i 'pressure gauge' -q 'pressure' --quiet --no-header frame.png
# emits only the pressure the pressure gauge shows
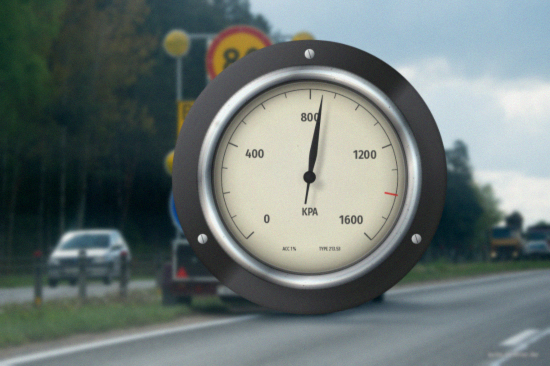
850 kPa
